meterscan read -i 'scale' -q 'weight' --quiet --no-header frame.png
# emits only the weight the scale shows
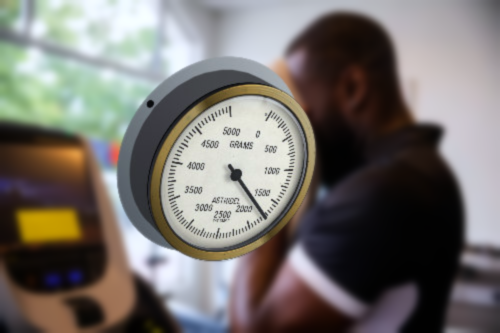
1750 g
